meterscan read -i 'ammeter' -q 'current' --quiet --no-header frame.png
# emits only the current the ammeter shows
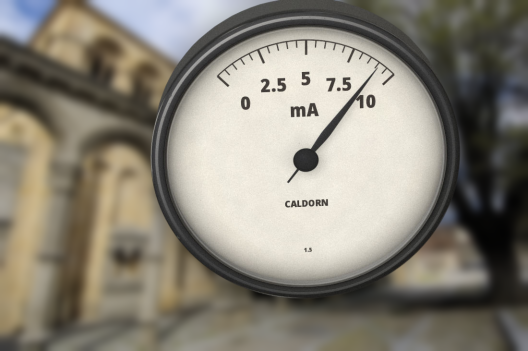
9 mA
